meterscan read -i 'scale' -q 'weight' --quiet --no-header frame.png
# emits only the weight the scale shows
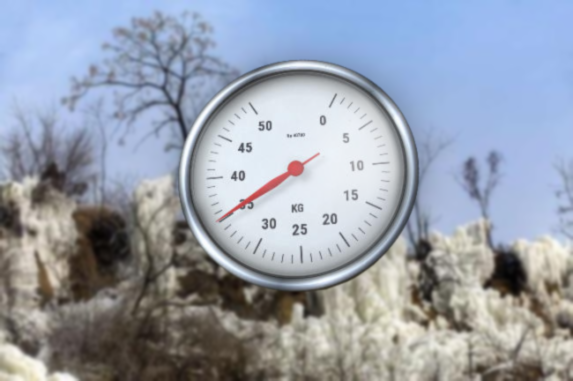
35 kg
